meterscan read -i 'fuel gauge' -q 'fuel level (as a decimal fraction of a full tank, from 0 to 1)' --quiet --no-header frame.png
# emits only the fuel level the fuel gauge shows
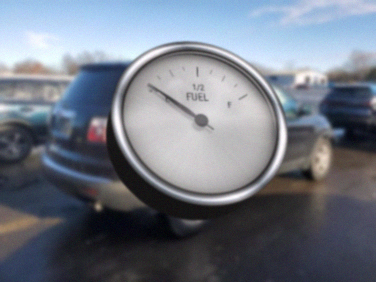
0
